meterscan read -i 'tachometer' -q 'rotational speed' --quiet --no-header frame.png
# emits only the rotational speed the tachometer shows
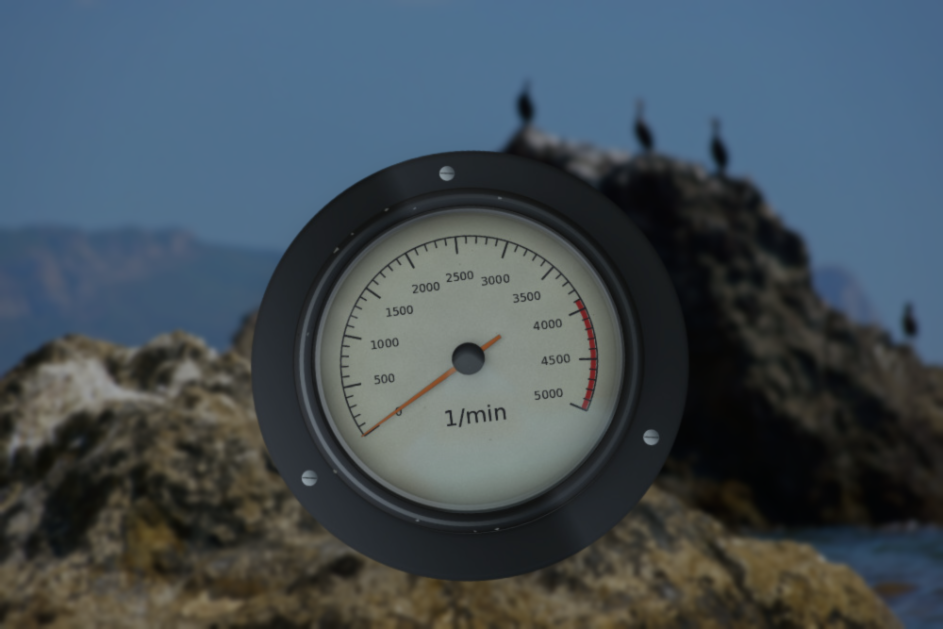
0 rpm
